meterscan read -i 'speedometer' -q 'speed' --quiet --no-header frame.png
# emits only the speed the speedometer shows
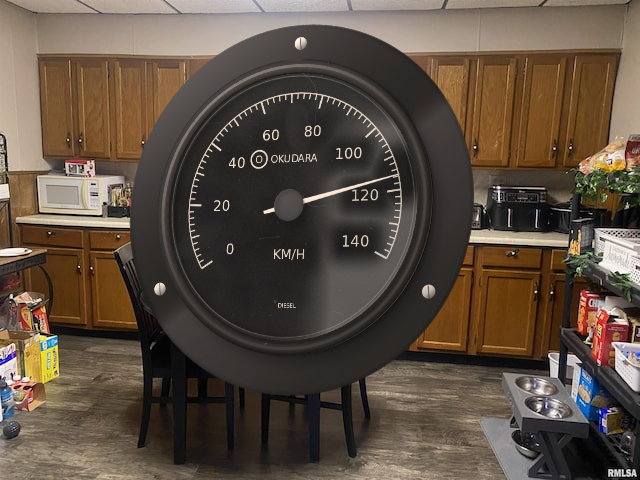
116 km/h
